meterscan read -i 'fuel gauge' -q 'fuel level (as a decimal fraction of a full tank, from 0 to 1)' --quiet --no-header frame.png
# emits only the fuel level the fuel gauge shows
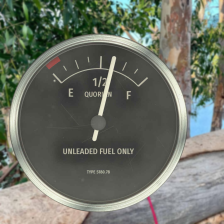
0.625
